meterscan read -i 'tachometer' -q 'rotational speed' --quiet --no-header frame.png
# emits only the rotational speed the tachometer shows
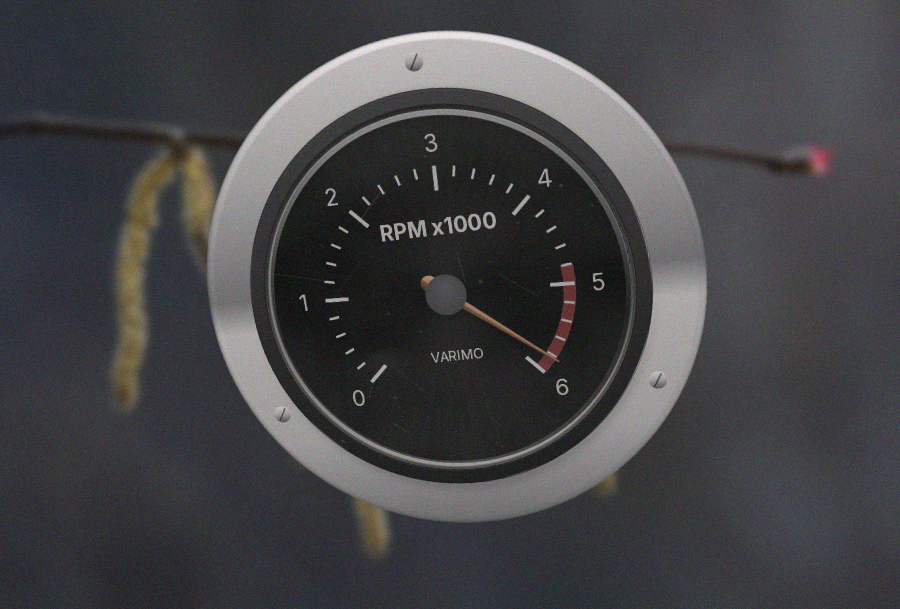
5800 rpm
